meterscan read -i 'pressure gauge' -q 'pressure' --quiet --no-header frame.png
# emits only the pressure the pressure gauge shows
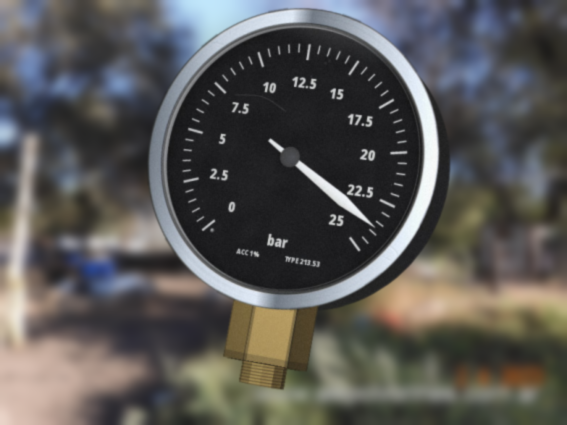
23.75 bar
